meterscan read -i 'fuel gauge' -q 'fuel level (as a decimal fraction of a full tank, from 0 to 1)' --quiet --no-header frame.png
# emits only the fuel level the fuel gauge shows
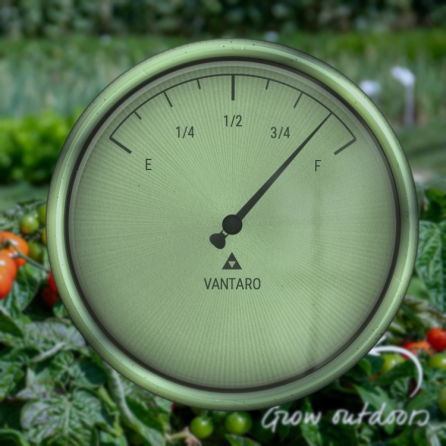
0.875
